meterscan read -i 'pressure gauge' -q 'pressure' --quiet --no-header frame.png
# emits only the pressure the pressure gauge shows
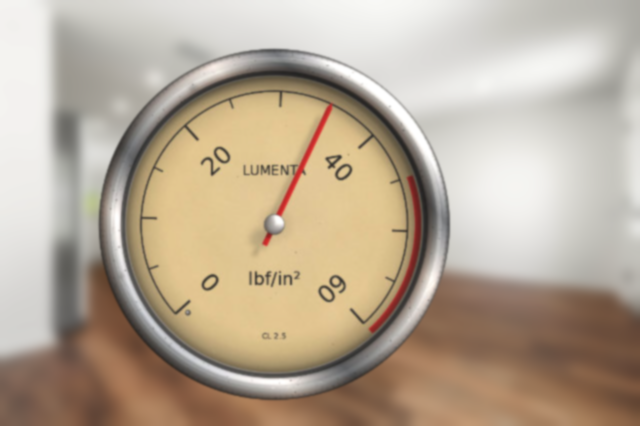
35 psi
